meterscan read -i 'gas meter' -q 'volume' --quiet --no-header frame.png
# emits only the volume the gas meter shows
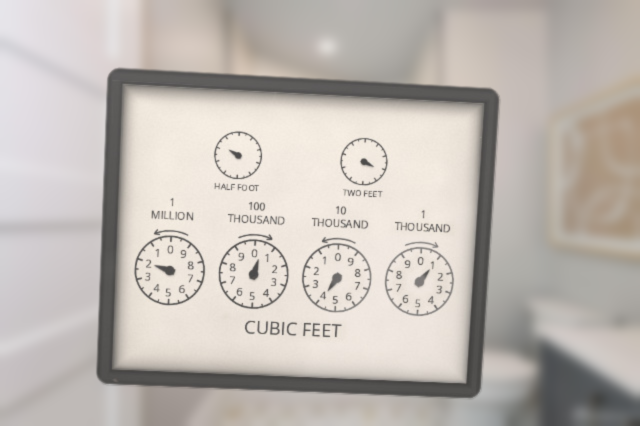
204100 ft³
